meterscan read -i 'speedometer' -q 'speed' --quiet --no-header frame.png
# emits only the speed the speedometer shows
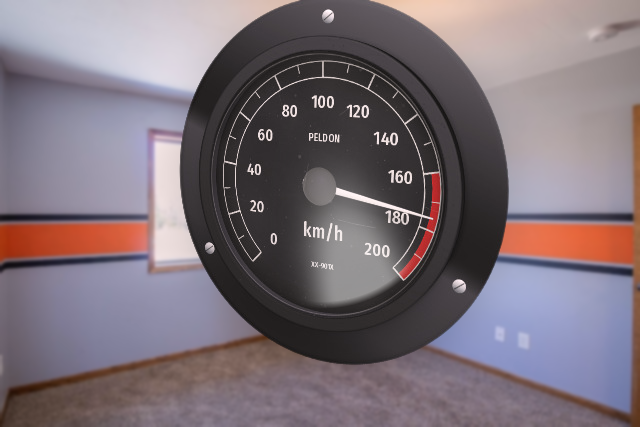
175 km/h
